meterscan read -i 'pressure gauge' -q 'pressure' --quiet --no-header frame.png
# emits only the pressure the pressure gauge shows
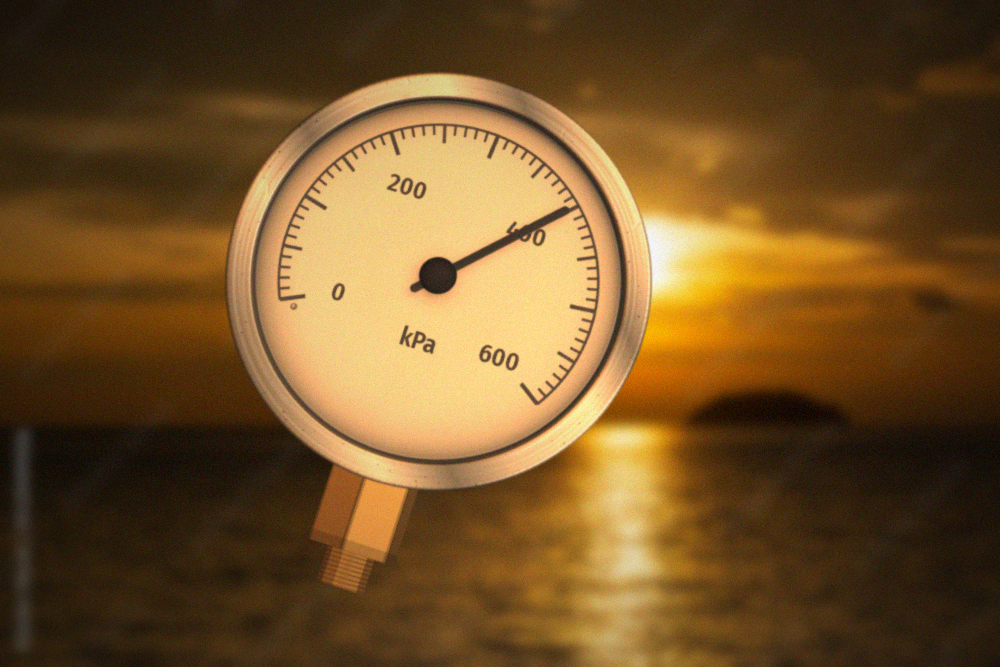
400 kPa
